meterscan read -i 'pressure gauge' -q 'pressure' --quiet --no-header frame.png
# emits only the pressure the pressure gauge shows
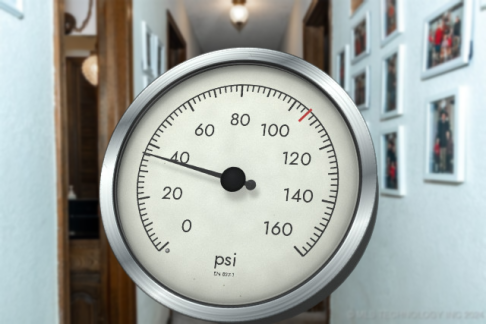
36 psi
